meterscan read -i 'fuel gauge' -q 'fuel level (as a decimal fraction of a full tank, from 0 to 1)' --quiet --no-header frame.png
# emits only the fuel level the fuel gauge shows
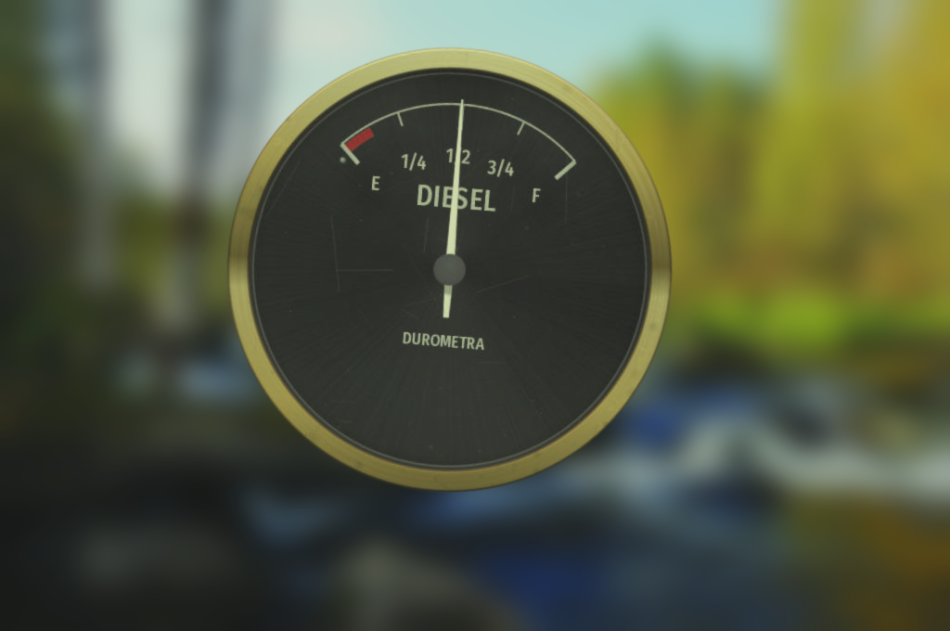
0.5
